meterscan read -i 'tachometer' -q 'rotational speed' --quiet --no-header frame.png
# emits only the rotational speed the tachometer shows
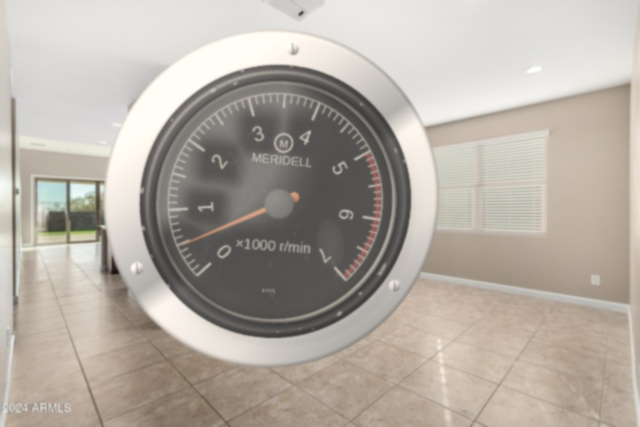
500 rpm
